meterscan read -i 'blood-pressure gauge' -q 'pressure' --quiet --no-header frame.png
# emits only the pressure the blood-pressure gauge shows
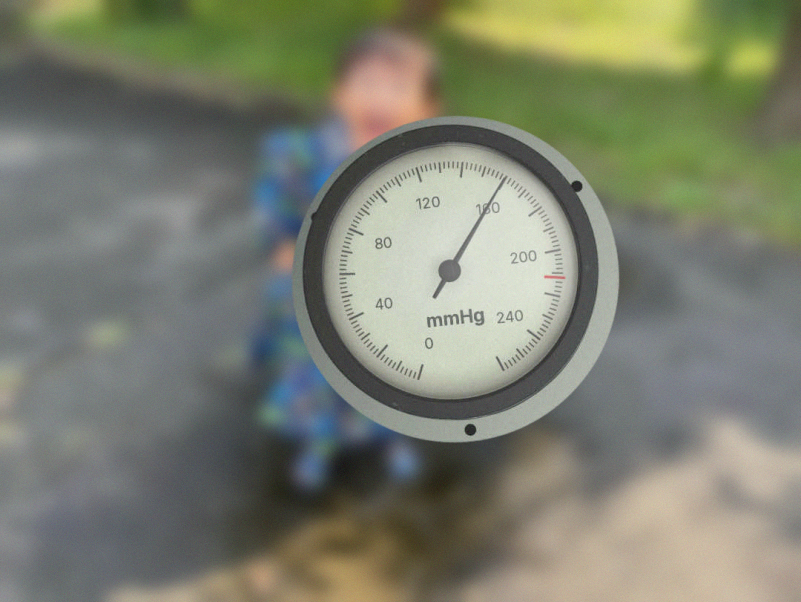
160 mmHg
